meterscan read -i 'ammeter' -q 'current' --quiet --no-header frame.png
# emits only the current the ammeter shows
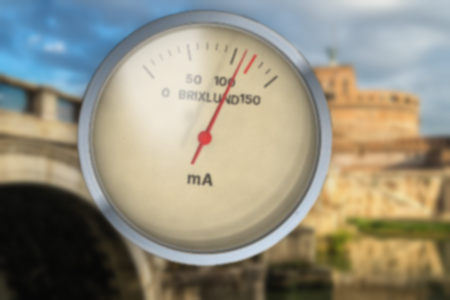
110 mA
